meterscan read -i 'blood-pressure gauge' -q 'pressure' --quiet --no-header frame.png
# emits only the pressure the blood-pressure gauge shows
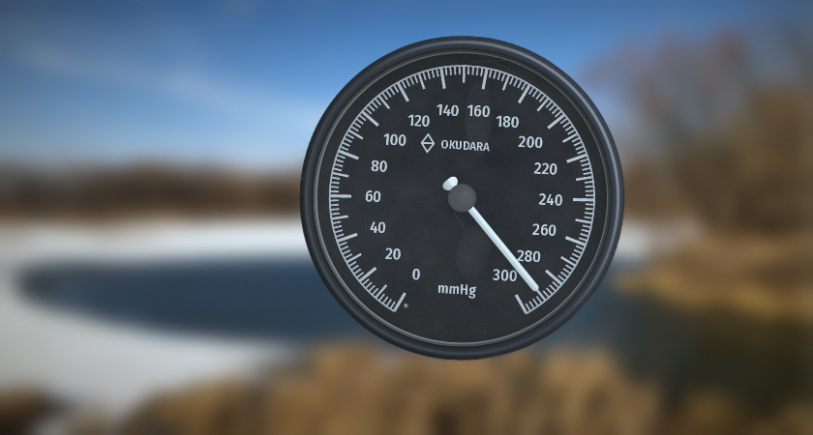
290 mmHg
